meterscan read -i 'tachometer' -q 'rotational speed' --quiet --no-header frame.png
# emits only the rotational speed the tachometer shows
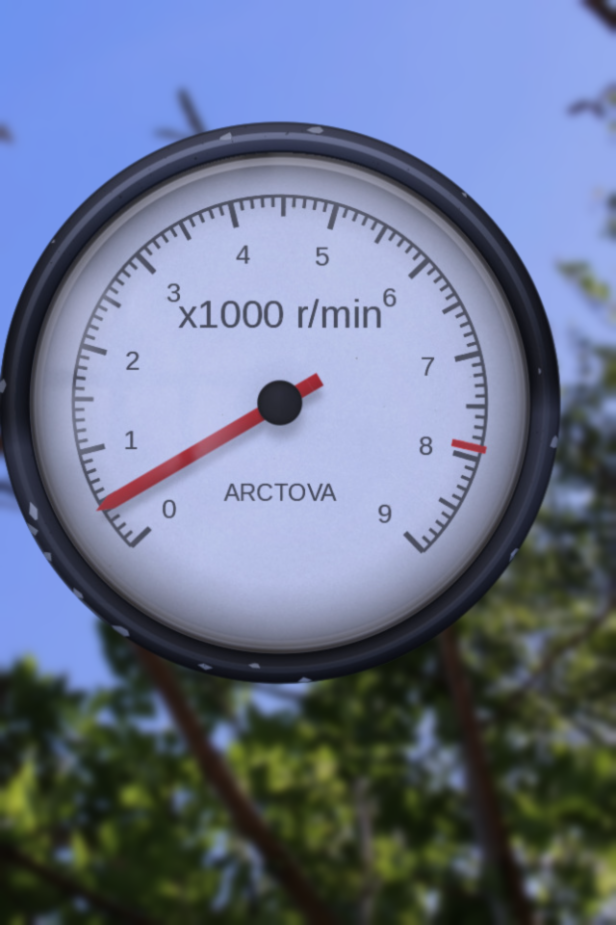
450 rpm
